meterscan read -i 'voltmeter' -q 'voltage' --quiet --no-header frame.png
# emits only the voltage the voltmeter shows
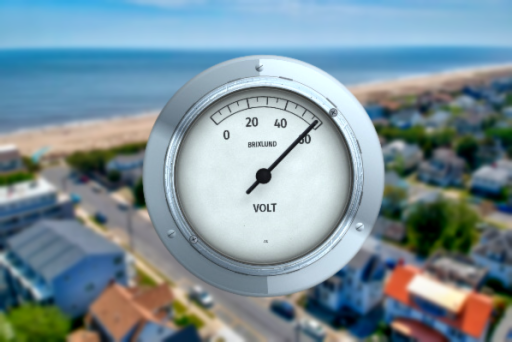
57.5 V
